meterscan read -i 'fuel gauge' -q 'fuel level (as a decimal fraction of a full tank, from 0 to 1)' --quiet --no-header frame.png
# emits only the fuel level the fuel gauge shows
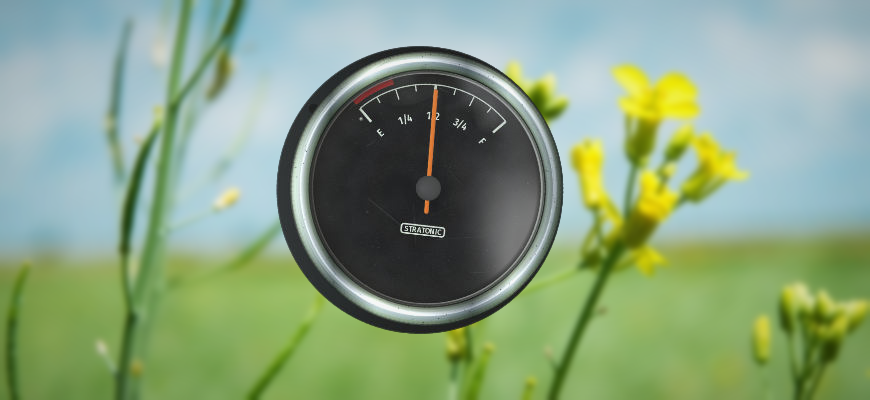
0.5
